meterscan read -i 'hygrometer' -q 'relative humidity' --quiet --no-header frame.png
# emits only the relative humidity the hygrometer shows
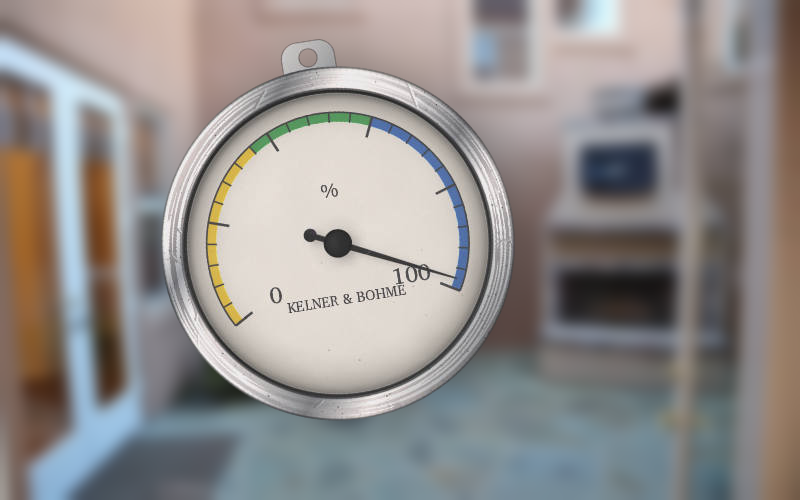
98 %
